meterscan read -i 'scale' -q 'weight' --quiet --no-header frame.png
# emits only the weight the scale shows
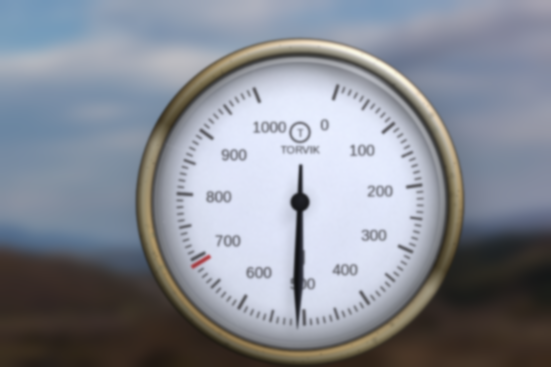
510 g
